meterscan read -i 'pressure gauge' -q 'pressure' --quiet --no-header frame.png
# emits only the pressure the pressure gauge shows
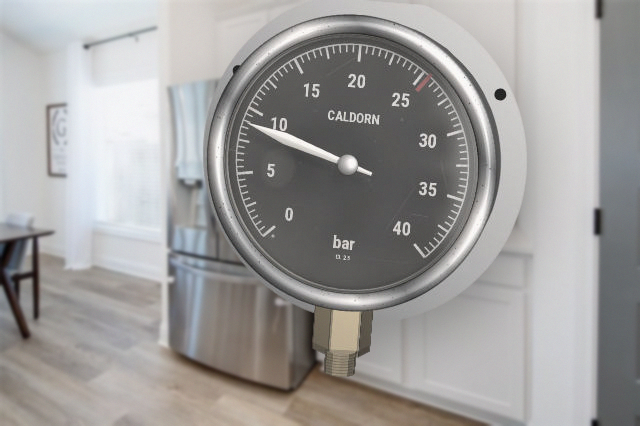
9 bar
